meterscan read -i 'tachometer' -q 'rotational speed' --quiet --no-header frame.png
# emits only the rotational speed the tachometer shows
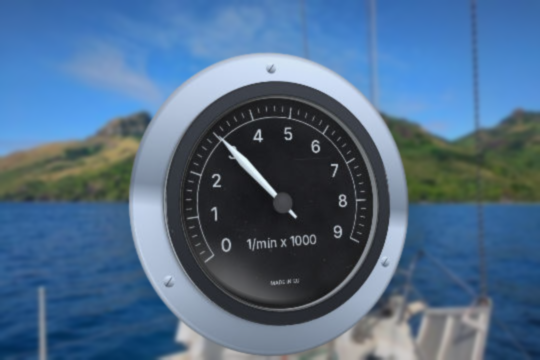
3000 rpm
